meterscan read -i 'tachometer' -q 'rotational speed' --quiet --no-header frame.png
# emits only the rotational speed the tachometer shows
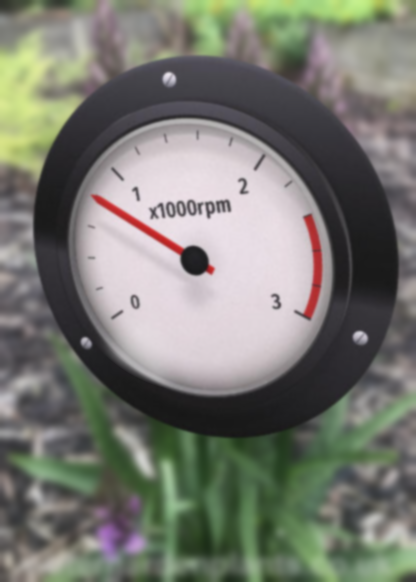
800 rpm
